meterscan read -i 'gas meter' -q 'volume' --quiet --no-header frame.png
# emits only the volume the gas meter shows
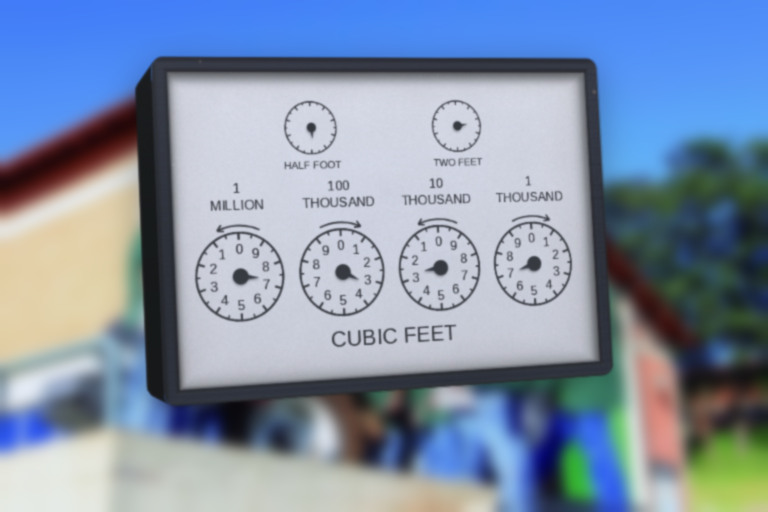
732700 ft³
